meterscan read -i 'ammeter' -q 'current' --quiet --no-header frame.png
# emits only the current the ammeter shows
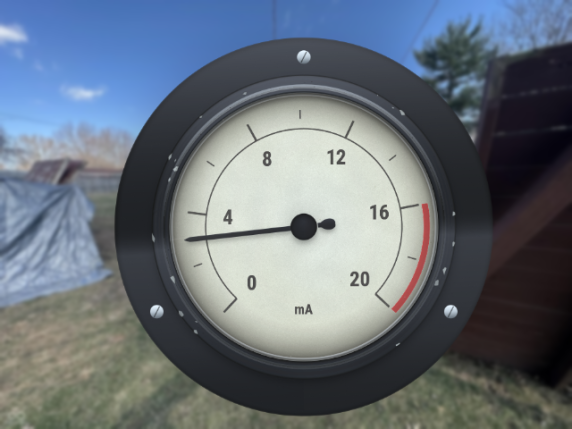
3 mA
